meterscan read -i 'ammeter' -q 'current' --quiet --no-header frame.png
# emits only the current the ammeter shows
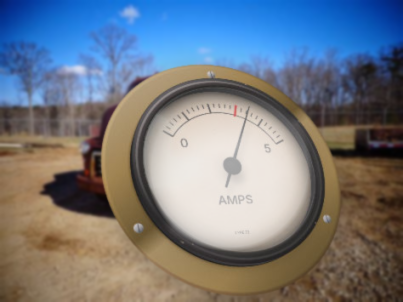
3.4 A
